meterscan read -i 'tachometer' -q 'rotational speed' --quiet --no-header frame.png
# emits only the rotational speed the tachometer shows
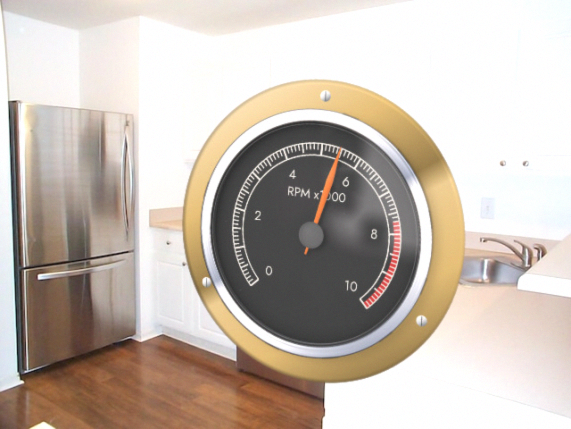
5500 rpm
